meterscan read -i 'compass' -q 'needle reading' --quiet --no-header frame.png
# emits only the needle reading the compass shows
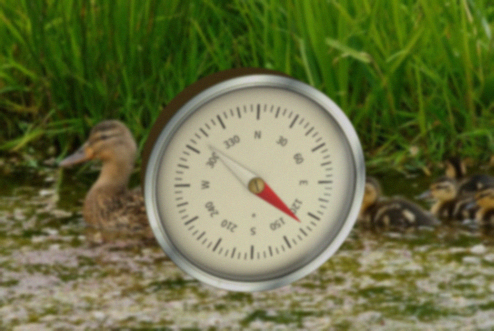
130 °
